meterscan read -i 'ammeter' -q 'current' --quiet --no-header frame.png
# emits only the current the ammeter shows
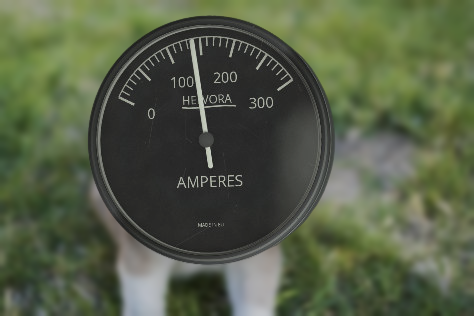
140 A
